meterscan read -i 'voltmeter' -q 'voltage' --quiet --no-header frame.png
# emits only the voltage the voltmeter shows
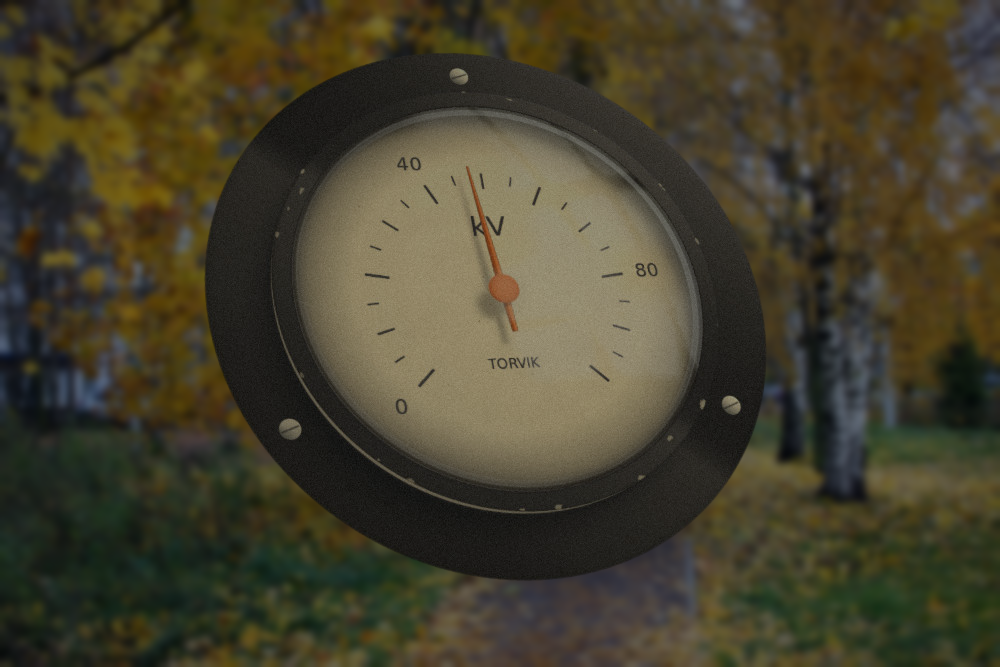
47.5 kV
